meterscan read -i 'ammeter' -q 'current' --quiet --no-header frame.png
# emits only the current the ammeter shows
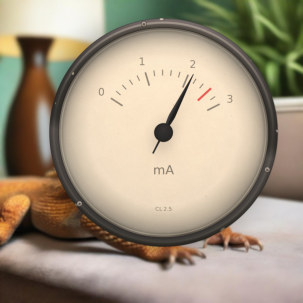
2.1 mA
